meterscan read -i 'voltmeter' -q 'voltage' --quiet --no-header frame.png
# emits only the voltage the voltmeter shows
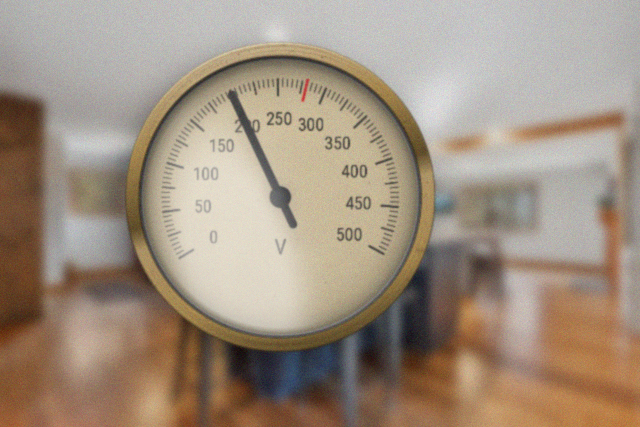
200 V
